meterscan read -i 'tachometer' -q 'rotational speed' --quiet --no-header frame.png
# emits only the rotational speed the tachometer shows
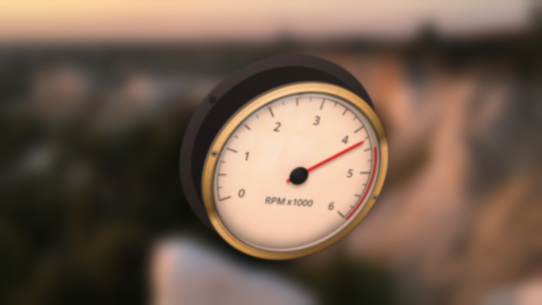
4250 rpm
